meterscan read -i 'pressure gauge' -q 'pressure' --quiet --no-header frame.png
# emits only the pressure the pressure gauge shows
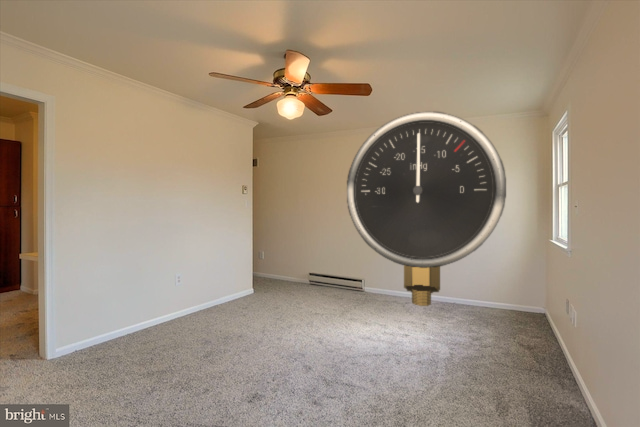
-15 inHg
